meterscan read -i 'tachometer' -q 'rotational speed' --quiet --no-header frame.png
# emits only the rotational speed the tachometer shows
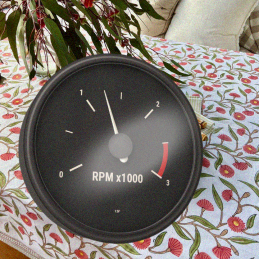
1250 rpm
